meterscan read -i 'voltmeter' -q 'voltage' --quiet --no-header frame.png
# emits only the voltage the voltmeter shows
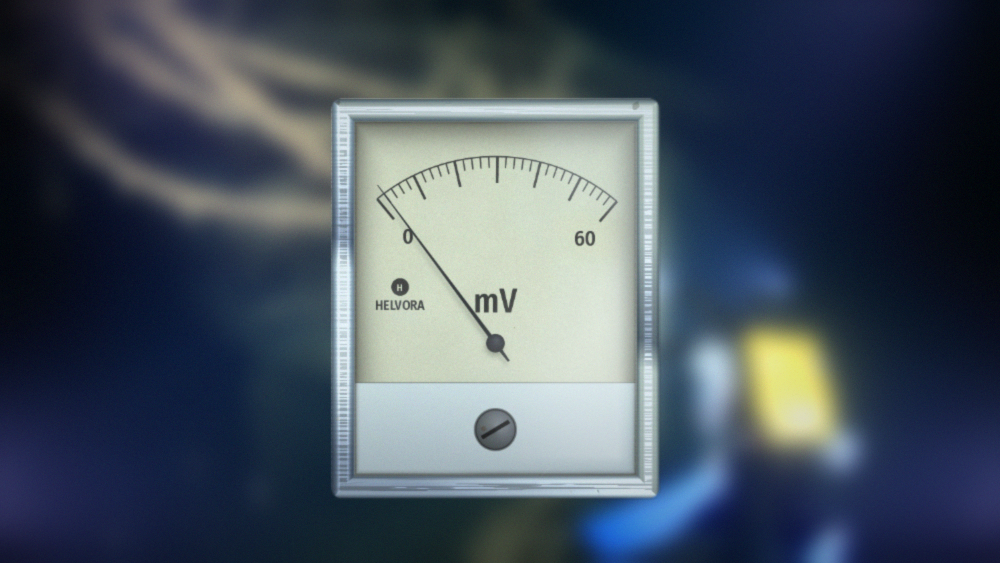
2 mV
